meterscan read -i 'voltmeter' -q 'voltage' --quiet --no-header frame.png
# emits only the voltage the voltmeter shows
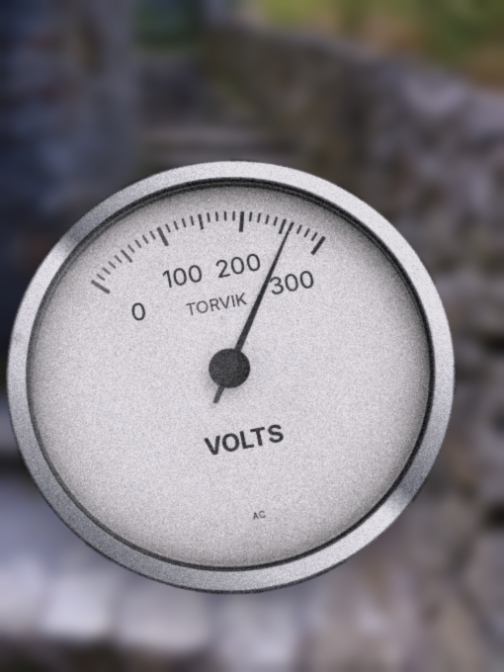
260 V
